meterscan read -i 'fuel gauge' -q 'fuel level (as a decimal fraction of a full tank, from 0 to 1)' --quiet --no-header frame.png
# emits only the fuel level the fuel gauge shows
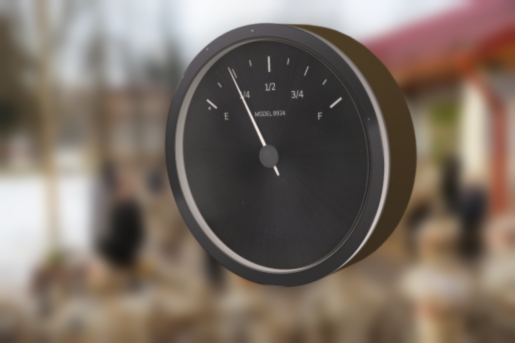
0.25
